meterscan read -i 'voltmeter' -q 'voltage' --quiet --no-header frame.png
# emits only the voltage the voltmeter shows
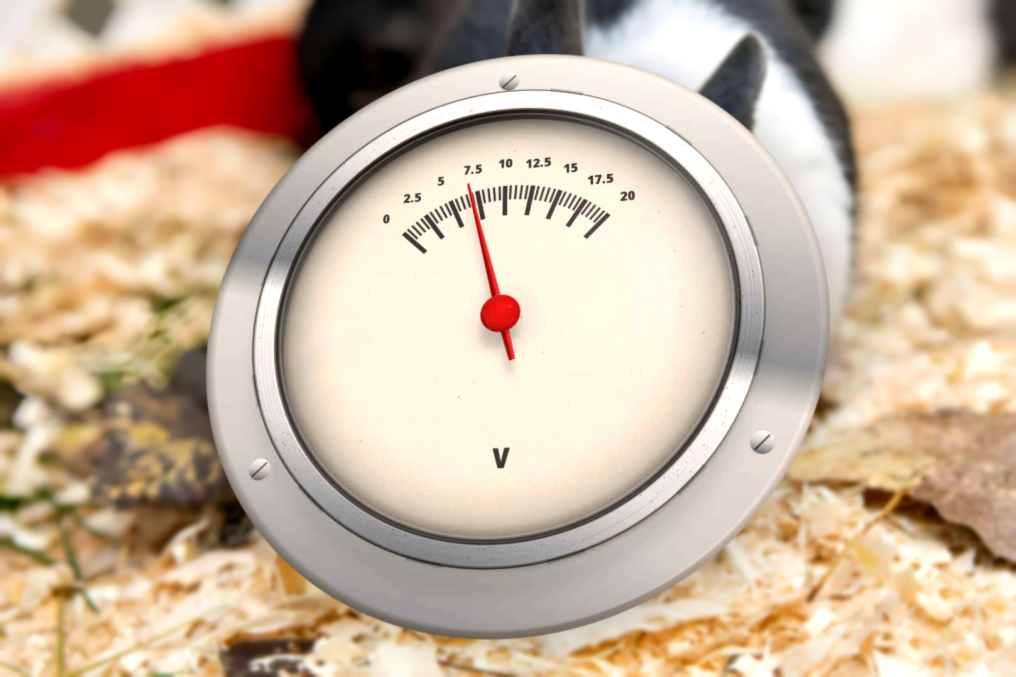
7 V
